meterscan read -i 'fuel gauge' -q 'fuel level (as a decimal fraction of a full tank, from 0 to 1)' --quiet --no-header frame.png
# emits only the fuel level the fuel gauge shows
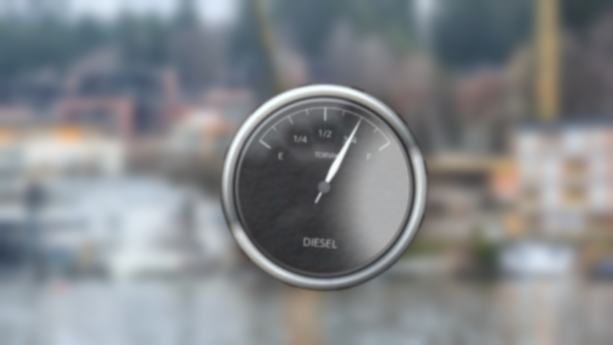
0.75
